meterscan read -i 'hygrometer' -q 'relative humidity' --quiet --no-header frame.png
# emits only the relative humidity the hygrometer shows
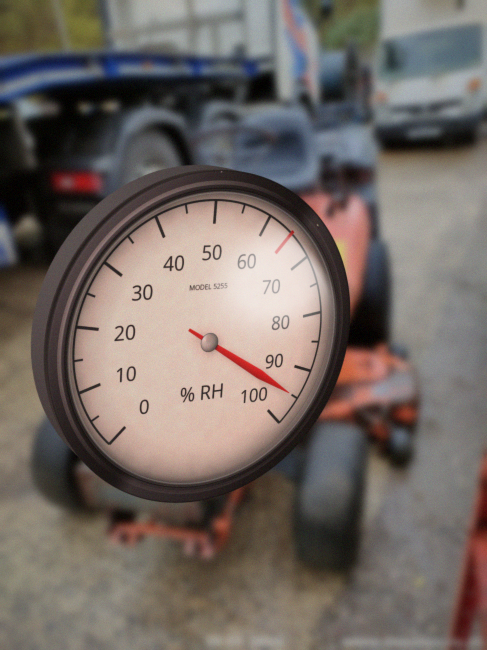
95 %
